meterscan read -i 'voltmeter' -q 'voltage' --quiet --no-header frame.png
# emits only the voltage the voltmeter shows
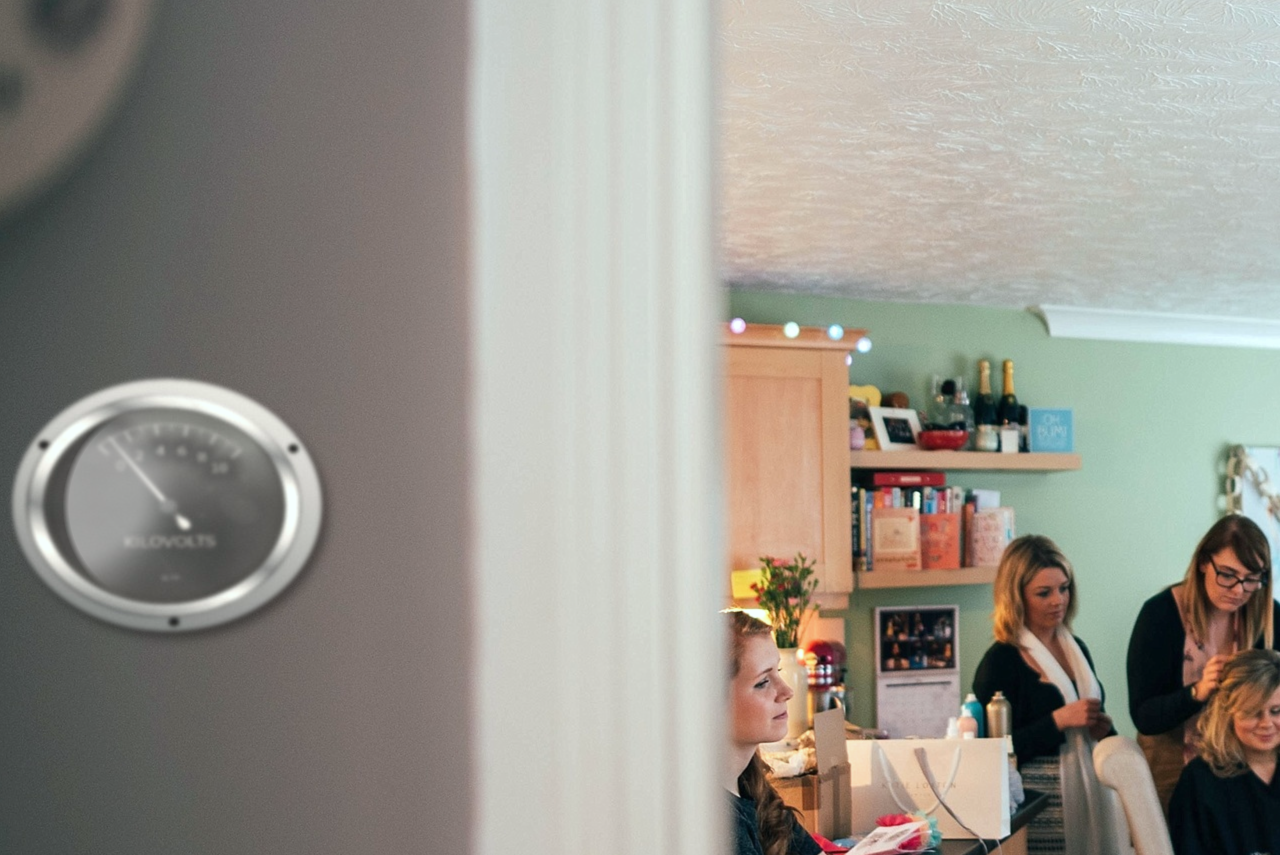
1 kV
